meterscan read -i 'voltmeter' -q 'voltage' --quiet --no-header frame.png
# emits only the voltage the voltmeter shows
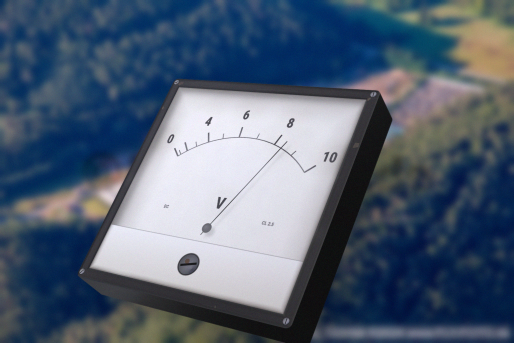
8.5 V
